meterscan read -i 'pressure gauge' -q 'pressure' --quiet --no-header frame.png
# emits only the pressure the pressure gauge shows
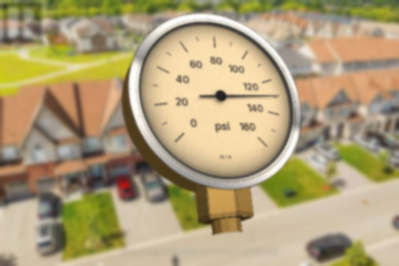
130 psi
